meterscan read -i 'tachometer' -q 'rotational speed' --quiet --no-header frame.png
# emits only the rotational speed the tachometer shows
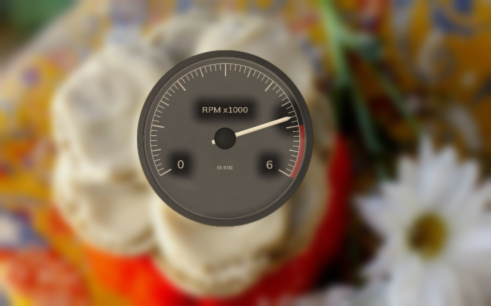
4800 rpm
